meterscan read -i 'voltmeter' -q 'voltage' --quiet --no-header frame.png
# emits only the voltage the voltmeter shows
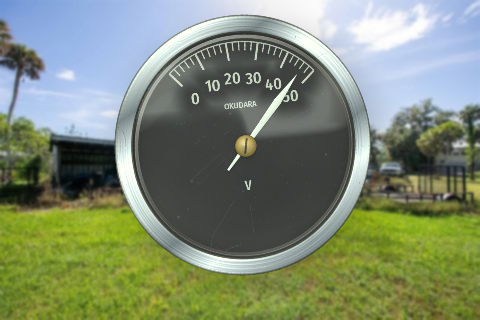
46 V
